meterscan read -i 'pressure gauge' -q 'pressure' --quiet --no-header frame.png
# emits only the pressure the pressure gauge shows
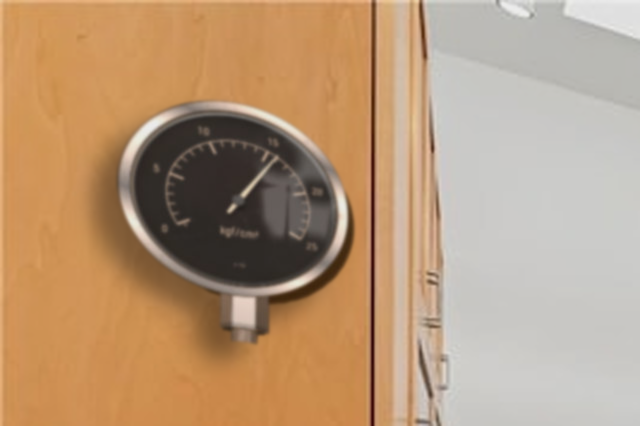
16 kg/cm²
